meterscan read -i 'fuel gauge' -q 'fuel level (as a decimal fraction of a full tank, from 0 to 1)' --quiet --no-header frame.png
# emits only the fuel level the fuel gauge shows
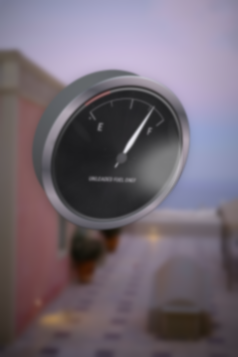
0.75
